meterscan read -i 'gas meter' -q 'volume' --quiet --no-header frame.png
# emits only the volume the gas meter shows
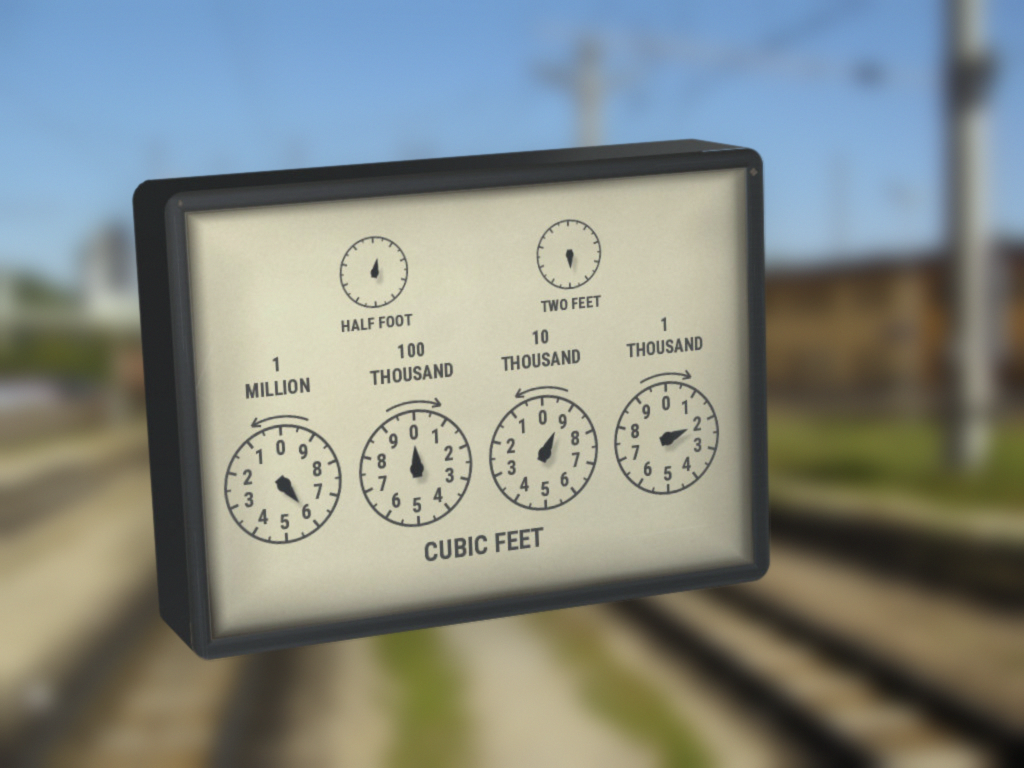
599200 ft³
